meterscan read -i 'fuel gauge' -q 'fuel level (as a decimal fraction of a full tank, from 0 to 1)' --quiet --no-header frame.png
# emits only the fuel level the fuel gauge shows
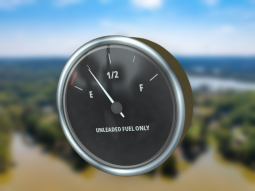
0.25
